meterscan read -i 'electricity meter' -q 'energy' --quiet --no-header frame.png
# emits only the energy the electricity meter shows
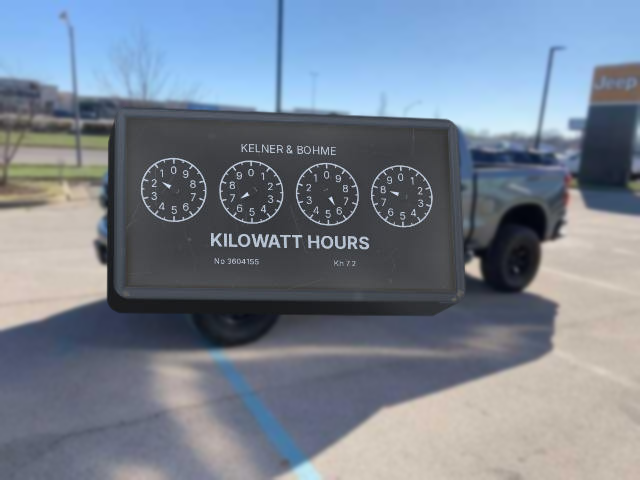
1658 kWh
